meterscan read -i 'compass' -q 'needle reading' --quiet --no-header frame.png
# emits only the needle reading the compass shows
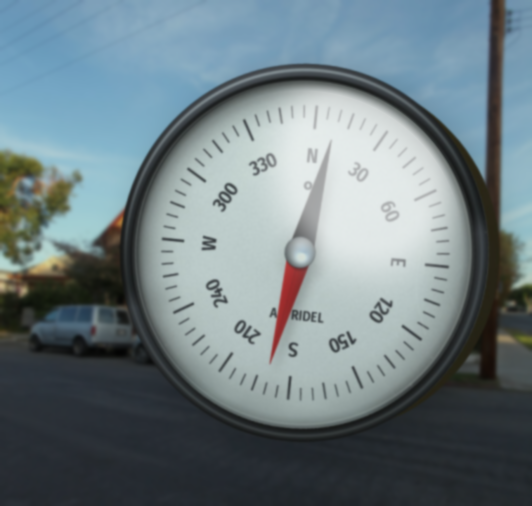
190 °
